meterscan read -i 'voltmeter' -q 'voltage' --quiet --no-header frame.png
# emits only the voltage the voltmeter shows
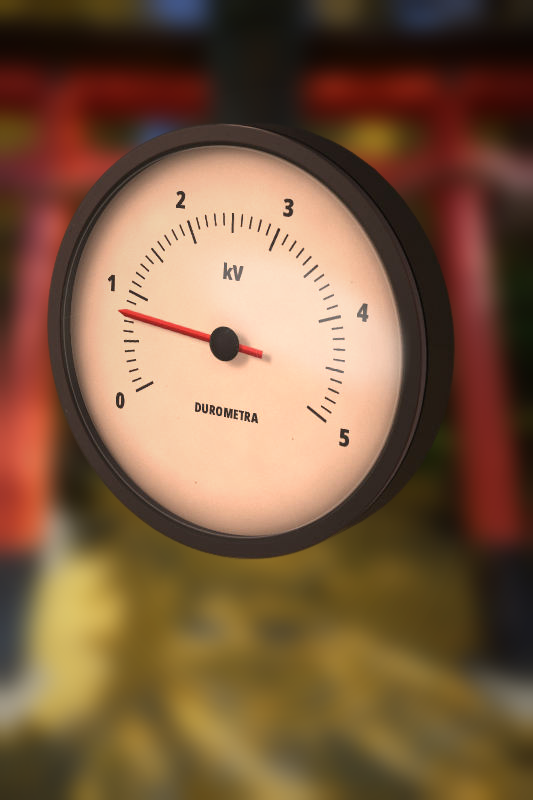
0.8 kV
